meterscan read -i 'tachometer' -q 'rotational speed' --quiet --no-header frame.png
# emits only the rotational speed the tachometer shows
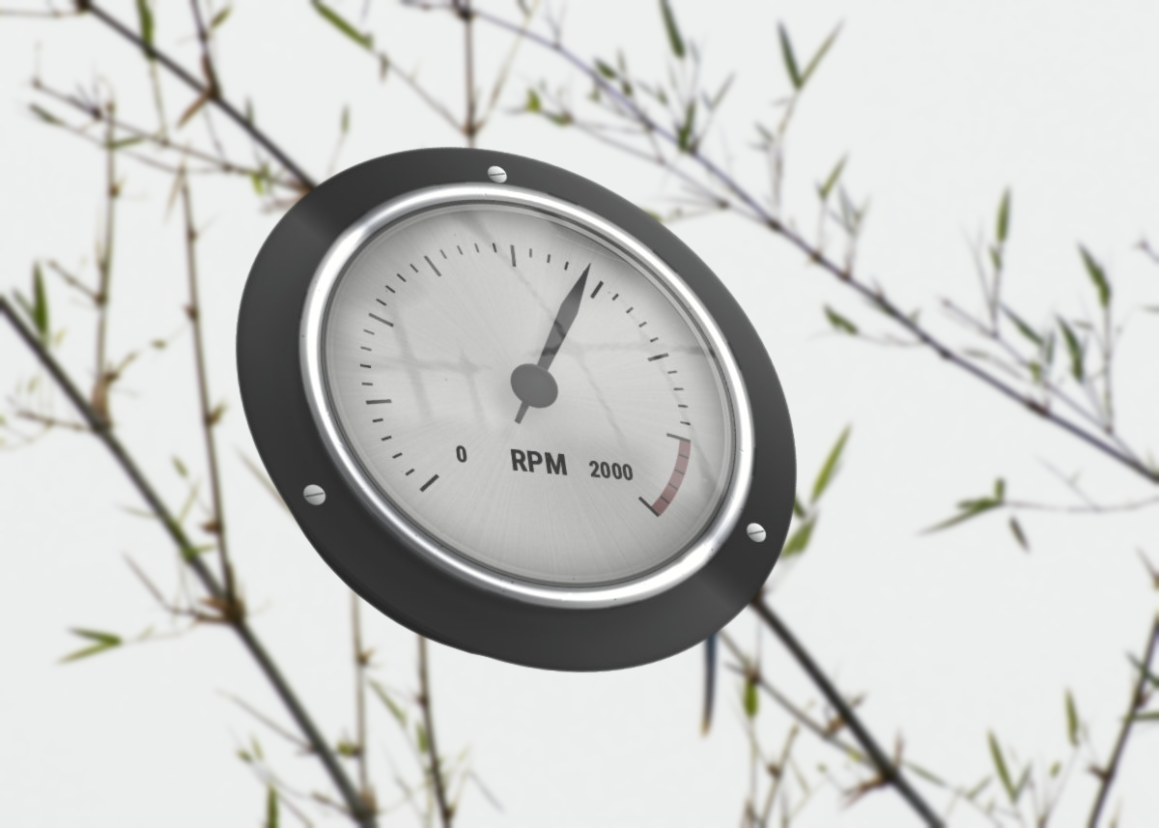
1200 rpm
